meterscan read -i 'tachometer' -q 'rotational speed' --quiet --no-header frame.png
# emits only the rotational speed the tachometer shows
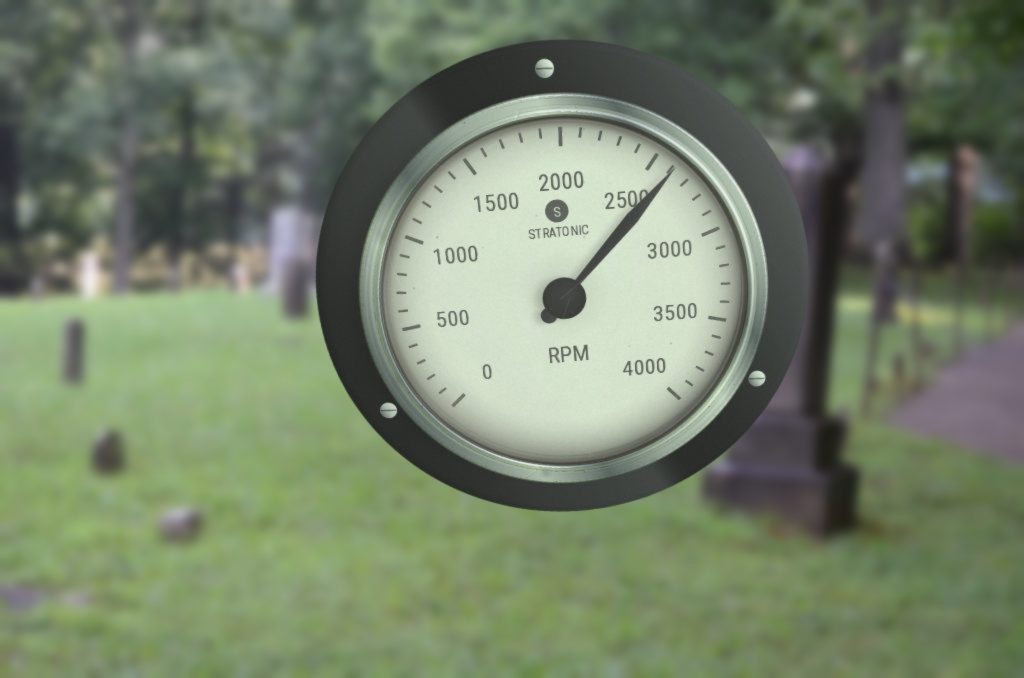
2600 rpm
